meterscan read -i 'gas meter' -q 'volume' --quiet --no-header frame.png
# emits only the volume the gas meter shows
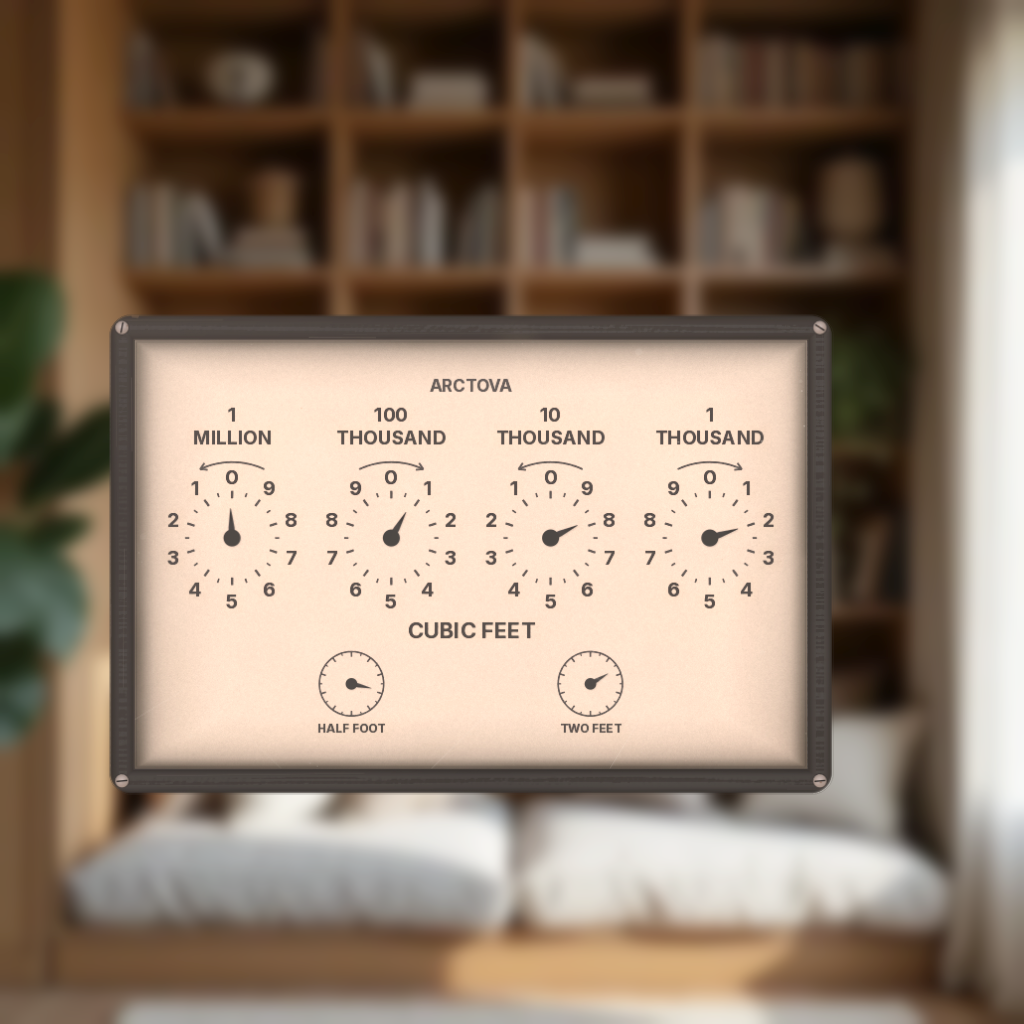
8200 ft³
